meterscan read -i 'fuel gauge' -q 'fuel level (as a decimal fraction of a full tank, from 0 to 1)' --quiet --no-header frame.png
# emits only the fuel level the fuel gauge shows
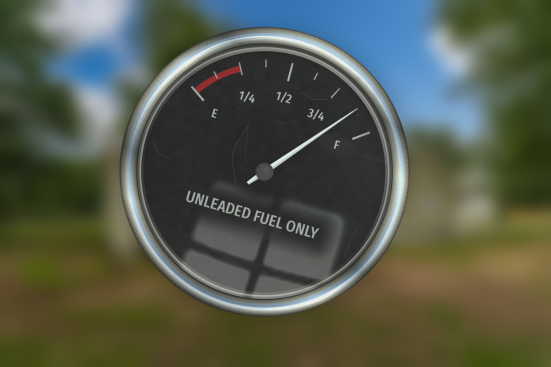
0.875
